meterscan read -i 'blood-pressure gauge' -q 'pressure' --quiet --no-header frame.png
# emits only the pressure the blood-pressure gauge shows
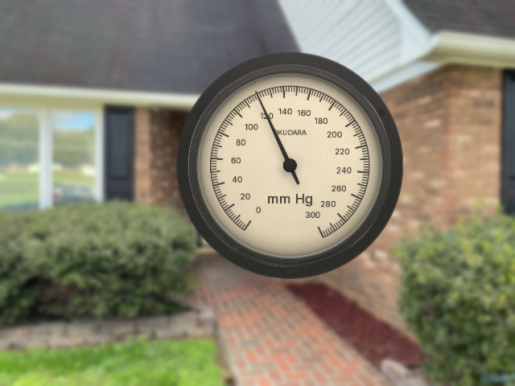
120 mmHg
